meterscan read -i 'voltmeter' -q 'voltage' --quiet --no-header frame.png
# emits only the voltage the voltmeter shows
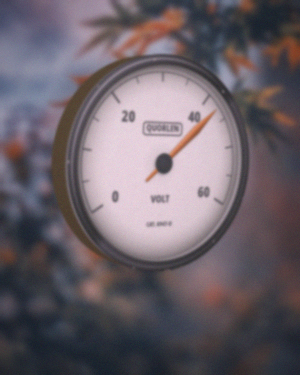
42.5 V
